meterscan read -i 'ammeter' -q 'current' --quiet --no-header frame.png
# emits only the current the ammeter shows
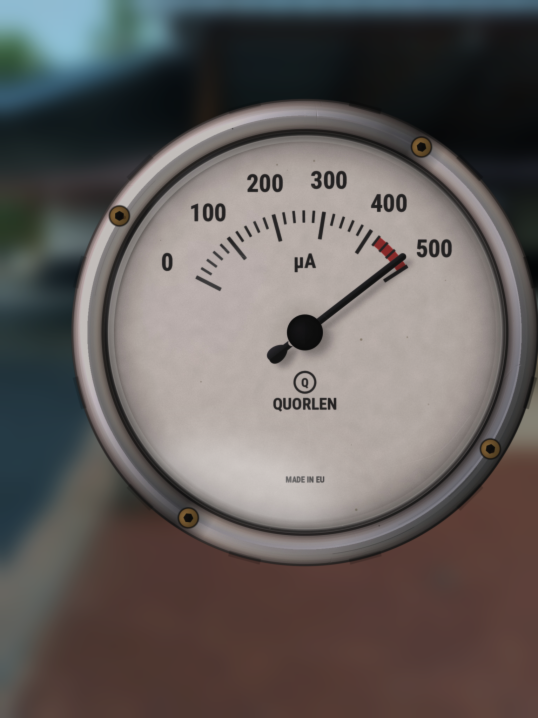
480 µA
